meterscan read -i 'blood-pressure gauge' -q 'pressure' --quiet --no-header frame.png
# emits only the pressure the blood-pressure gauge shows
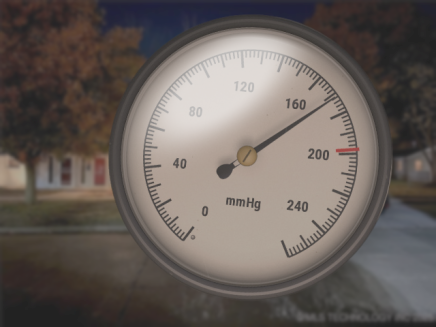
172 mmHg
